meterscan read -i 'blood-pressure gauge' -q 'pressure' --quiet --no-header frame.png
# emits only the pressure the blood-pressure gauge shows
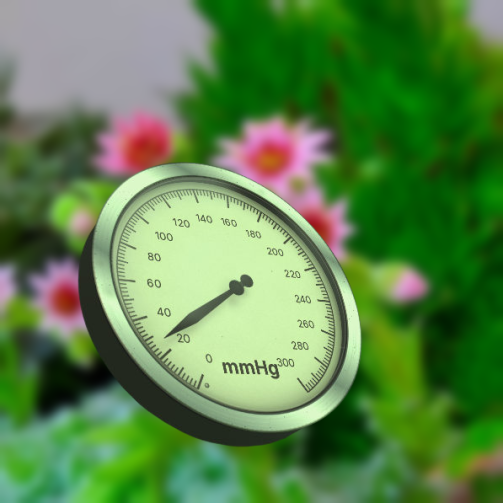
26 mmHg
